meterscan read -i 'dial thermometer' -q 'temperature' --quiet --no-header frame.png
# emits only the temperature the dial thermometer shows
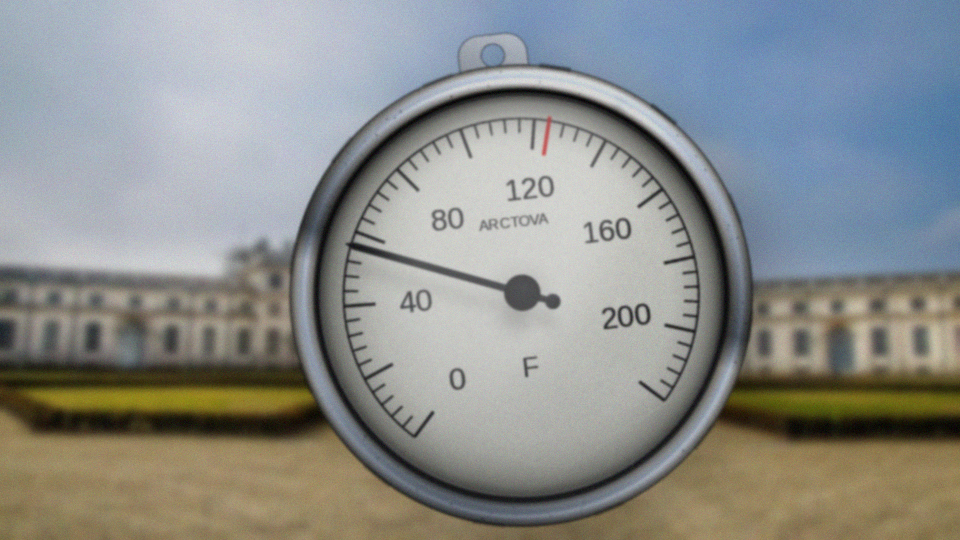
56 °F
